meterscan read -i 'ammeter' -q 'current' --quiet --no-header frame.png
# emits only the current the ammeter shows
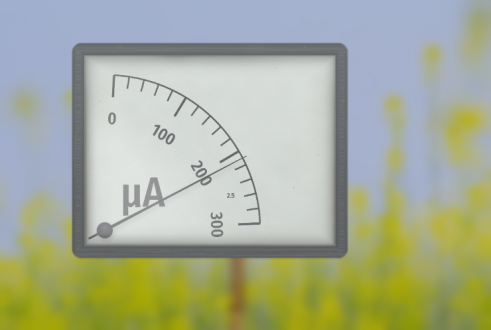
210 µA
